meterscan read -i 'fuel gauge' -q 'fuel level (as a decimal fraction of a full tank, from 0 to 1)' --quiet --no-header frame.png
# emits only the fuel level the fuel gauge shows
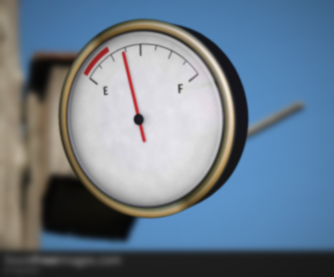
0.375
